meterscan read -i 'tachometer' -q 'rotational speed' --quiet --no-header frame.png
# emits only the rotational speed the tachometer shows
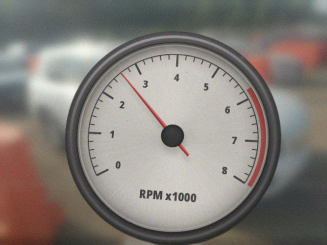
2600 rpm
